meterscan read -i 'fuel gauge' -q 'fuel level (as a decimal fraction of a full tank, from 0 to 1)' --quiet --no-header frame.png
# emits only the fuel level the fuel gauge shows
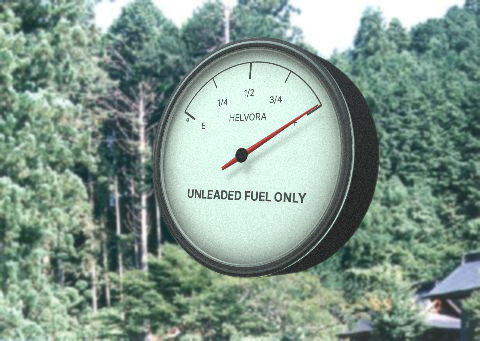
1
